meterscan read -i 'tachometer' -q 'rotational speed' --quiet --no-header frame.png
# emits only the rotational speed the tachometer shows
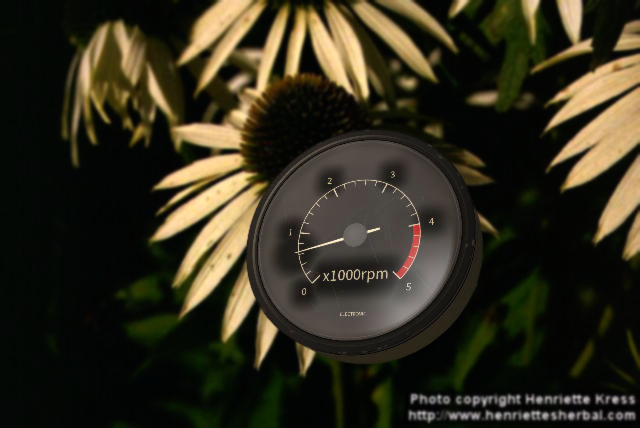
600 rpm
